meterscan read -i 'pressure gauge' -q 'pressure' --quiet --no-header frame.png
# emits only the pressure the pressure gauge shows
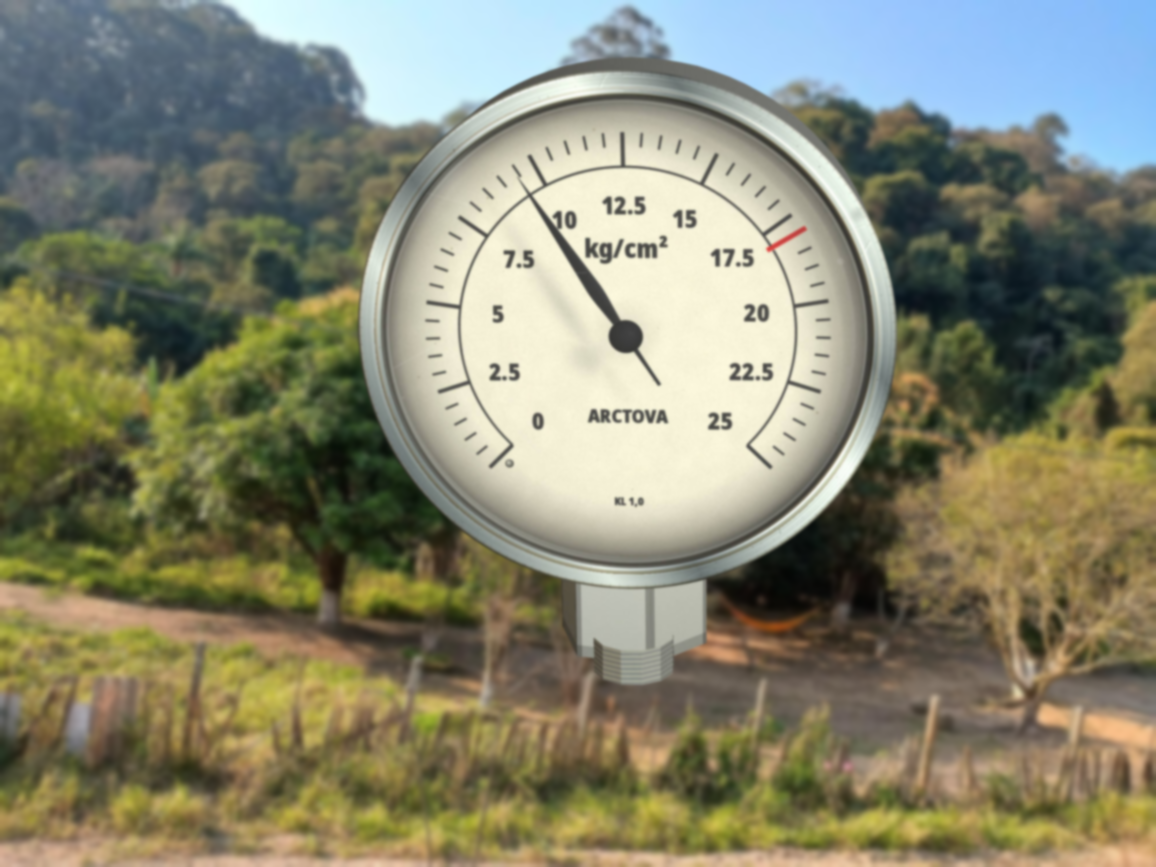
9.5 kg/cm²
